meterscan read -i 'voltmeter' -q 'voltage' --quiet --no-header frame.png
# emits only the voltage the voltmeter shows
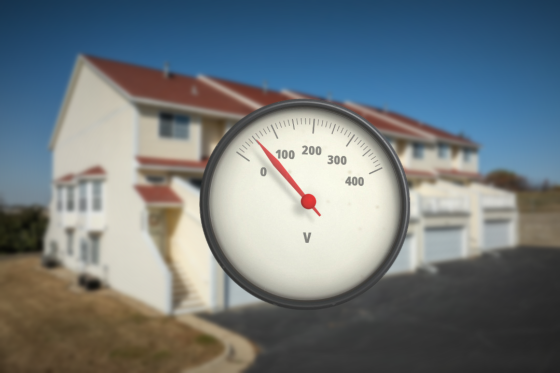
50 V
